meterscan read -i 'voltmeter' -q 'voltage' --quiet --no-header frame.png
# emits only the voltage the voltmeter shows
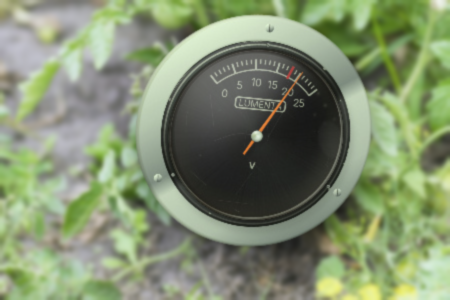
20 V
